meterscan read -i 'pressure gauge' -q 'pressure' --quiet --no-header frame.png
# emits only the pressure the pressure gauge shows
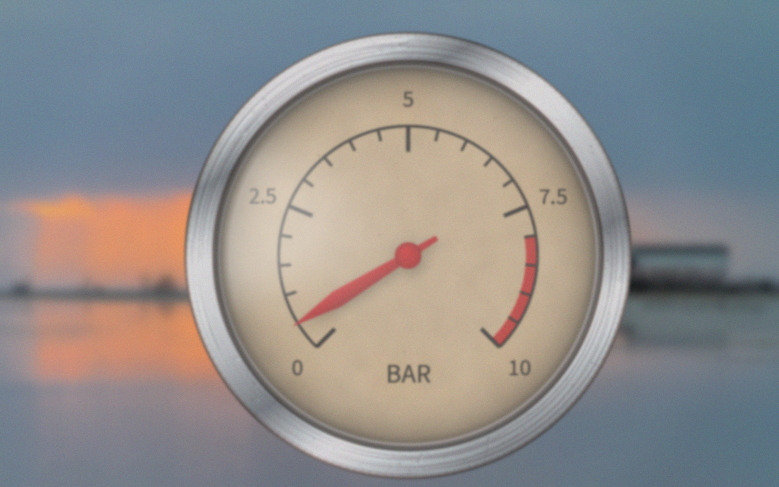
0.5 bar
